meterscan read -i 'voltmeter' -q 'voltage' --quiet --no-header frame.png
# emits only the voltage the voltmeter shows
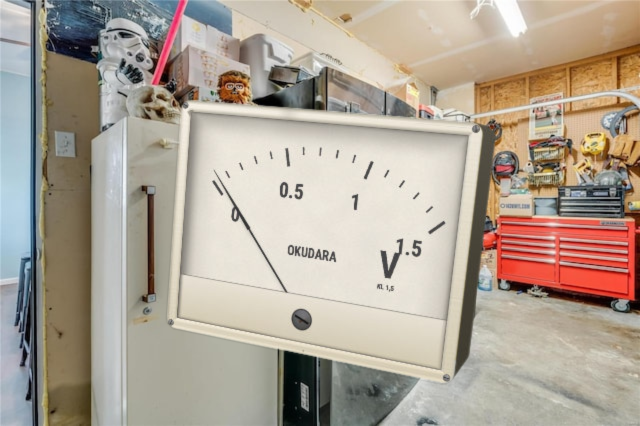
0.05 V
